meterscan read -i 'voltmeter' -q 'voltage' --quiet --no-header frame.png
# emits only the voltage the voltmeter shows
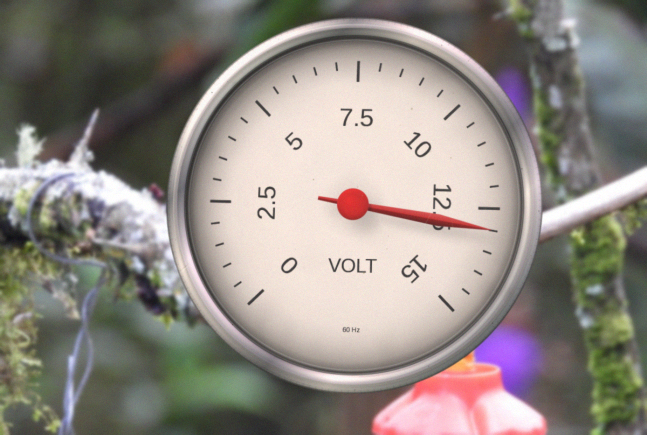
13 V
